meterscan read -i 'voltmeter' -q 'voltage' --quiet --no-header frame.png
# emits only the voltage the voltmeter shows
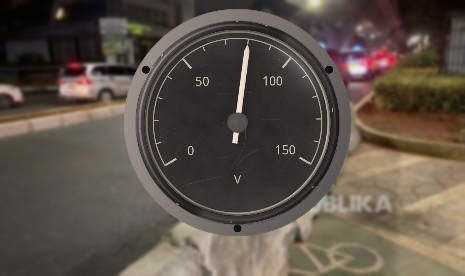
80 V
